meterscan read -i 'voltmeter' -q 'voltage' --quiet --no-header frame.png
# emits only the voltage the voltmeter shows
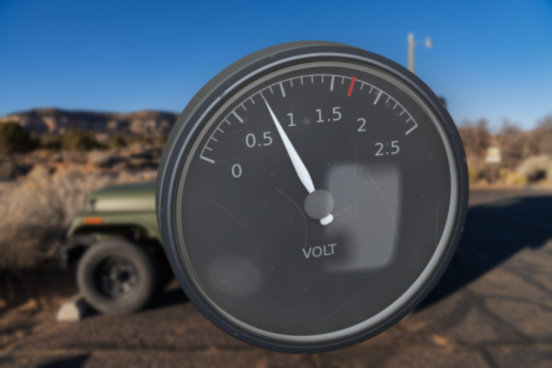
0.8 V
